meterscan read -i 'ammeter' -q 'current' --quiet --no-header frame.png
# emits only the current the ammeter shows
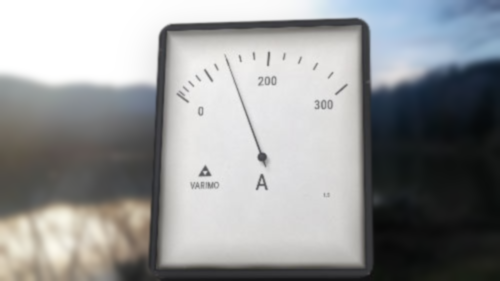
140 A
